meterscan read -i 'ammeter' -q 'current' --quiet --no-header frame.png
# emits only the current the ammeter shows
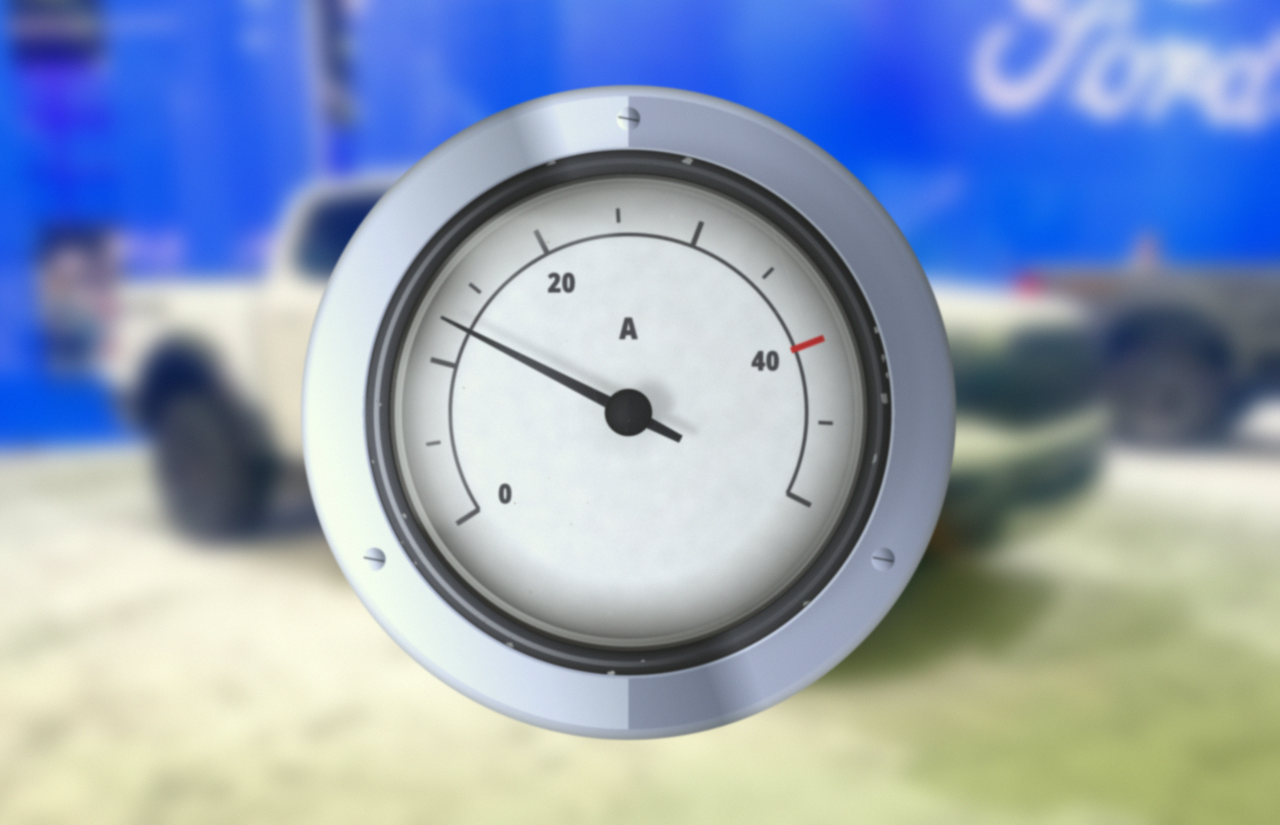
12.5 A
